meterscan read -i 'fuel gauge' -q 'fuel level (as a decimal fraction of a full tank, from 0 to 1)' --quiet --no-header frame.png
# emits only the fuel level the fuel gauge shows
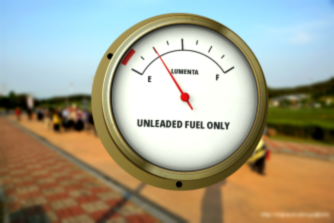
0.25
